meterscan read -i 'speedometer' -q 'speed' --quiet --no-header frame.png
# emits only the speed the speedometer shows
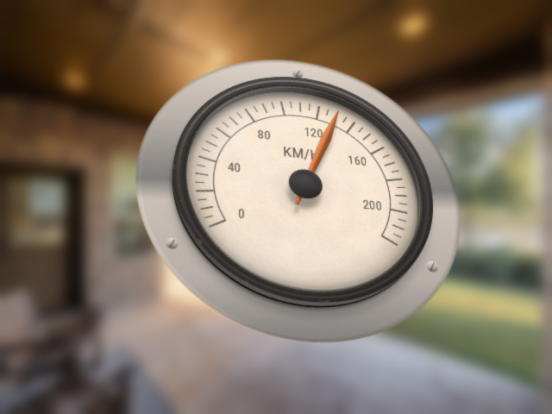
130 km/h
